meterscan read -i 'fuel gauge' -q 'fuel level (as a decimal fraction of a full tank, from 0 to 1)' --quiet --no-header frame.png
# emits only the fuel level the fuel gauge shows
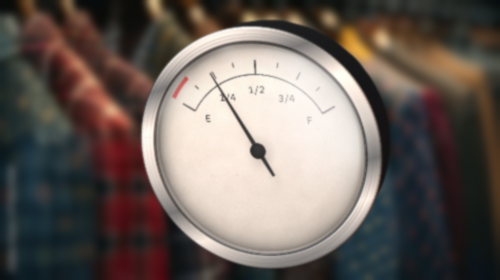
0.25
